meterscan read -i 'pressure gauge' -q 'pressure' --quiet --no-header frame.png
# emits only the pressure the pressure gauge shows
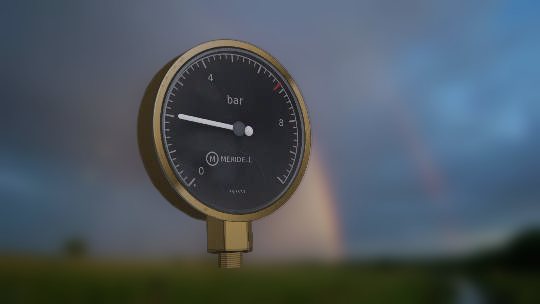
2 bar
